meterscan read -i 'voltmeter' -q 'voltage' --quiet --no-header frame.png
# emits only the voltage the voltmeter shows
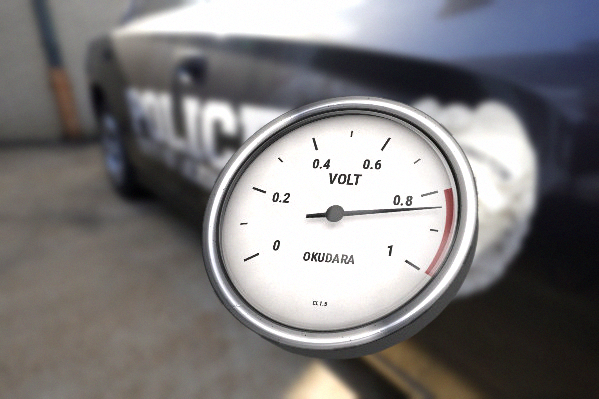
0.85 V
